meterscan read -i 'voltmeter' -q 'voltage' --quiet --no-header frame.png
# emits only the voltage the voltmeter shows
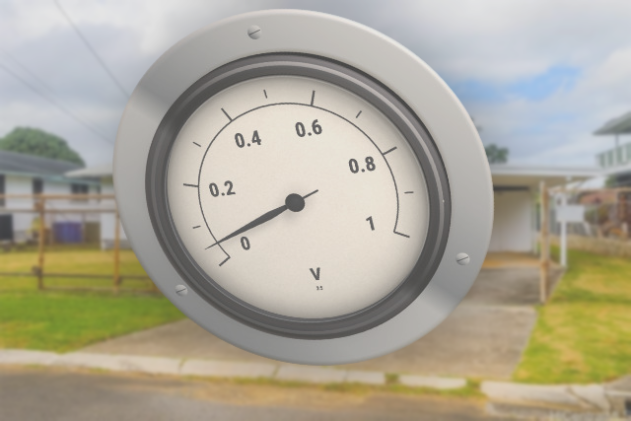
0.05 V
